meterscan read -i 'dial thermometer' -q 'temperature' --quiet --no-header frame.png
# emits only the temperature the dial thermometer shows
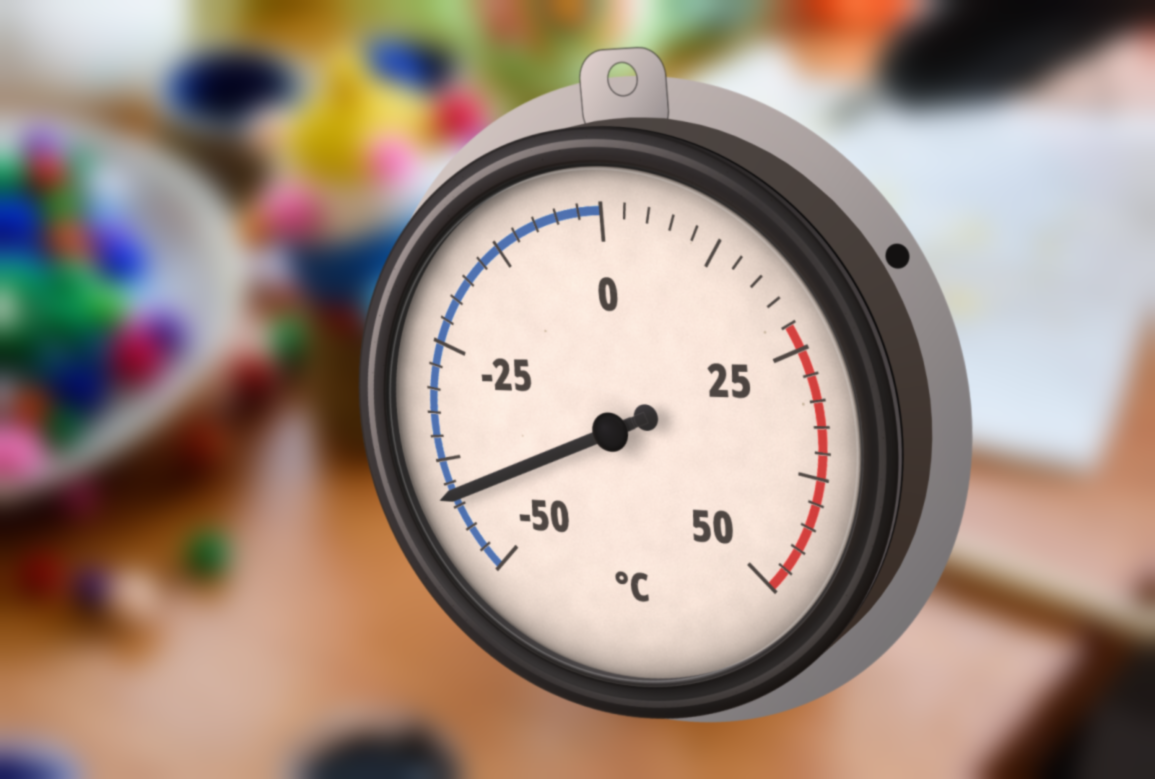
-41.25 °C
